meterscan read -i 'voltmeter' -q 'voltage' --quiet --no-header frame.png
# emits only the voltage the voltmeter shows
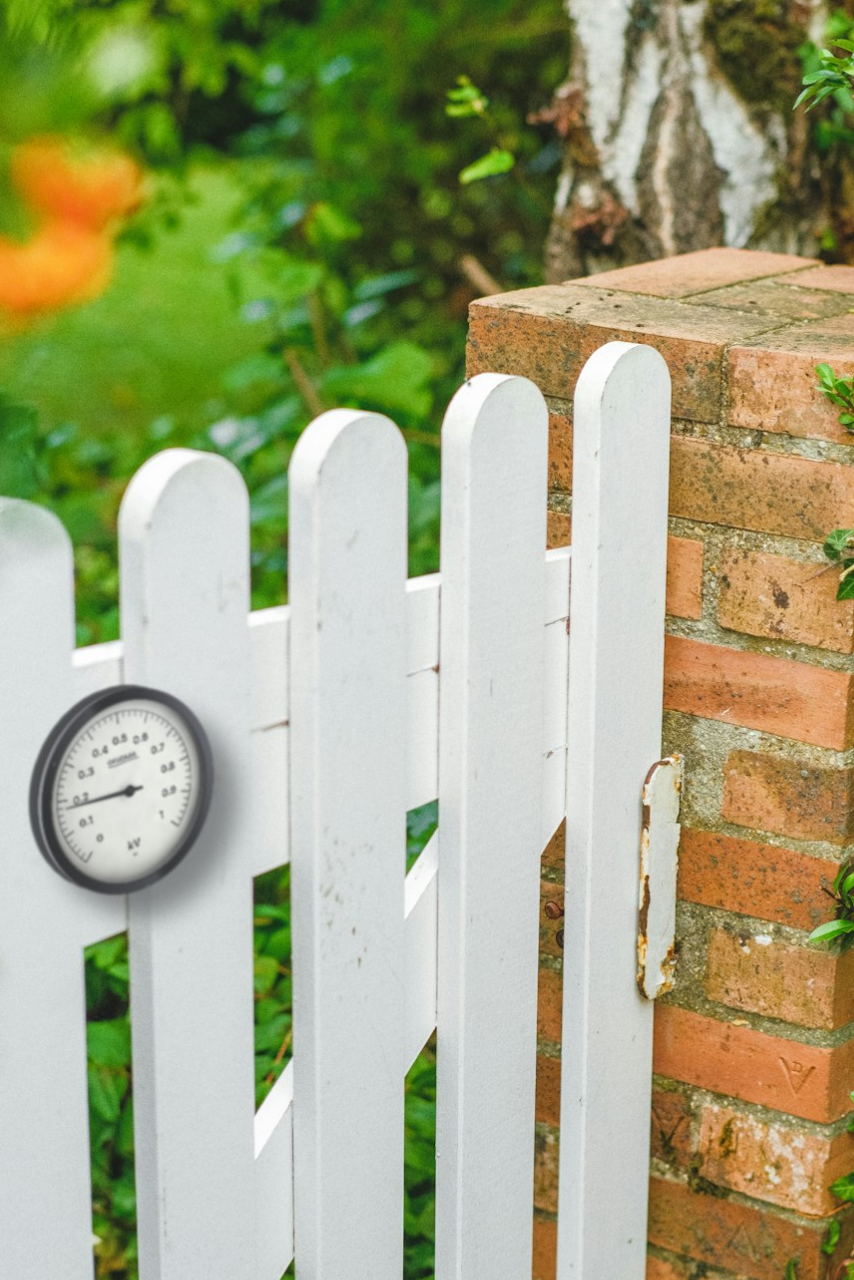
0.18 kV
